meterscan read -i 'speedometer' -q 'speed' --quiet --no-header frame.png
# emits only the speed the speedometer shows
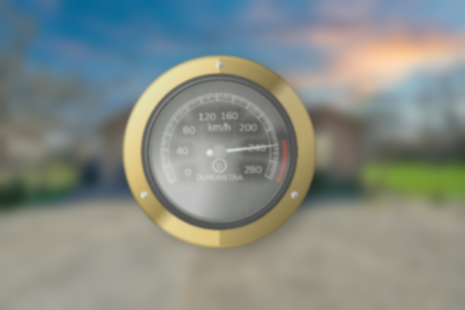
240 km/h
